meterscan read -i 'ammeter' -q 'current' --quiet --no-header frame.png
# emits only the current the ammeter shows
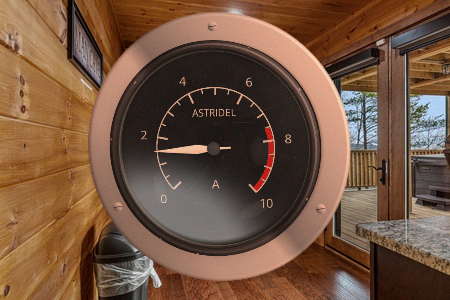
1.5 A
